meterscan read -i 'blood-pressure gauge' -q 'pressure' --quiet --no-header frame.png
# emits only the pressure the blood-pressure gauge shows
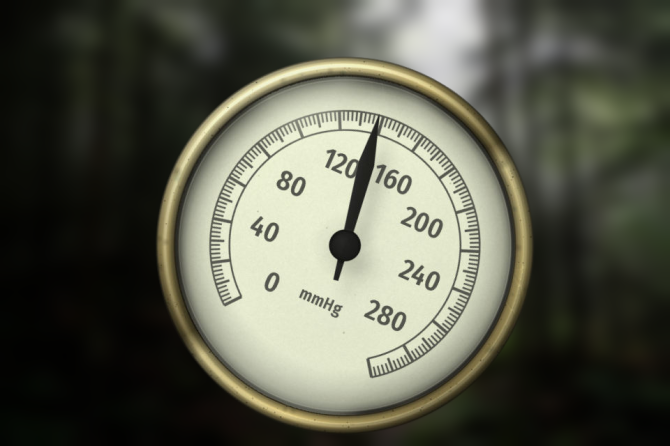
138 mmHg
